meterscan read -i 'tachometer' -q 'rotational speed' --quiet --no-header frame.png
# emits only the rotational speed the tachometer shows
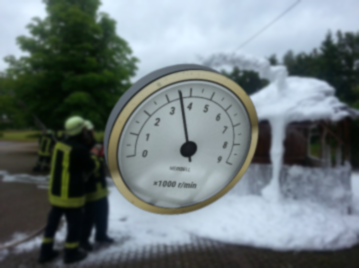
3500 rpm
